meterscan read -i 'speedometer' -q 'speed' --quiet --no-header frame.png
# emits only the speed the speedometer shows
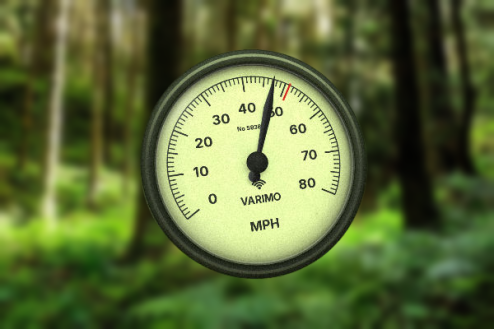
47 mph
